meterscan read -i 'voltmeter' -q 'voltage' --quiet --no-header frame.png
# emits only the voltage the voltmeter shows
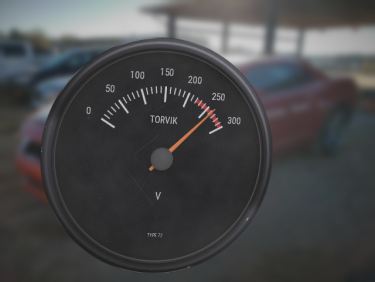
260 V
